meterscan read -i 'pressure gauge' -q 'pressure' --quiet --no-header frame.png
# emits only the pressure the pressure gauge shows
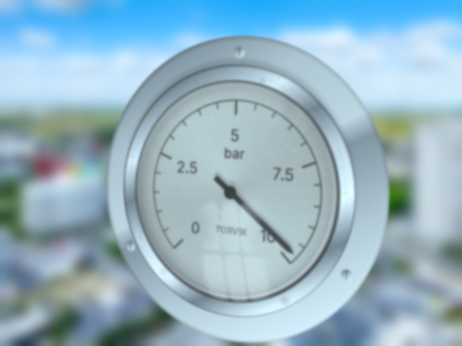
9.75 bar
